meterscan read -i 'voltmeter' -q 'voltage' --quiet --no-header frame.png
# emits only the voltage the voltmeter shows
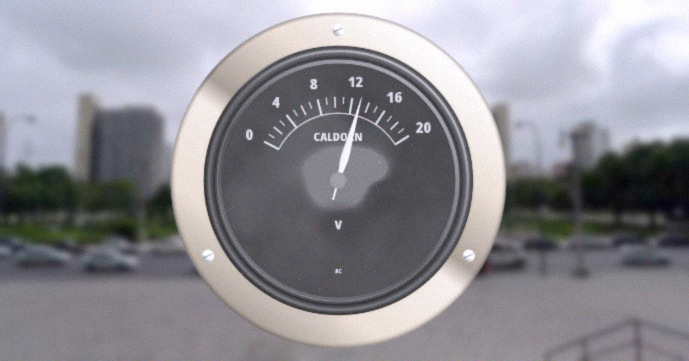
13 V
